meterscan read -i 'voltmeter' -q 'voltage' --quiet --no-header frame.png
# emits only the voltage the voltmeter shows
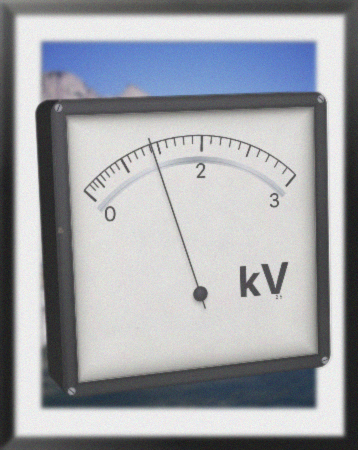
1.4 kV
